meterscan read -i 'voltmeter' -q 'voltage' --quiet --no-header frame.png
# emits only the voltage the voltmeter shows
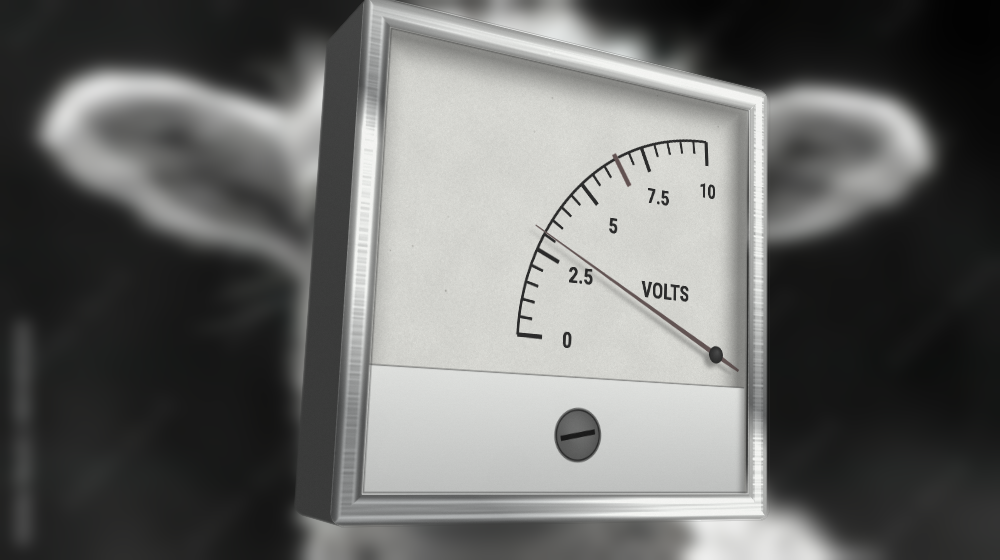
3 V
